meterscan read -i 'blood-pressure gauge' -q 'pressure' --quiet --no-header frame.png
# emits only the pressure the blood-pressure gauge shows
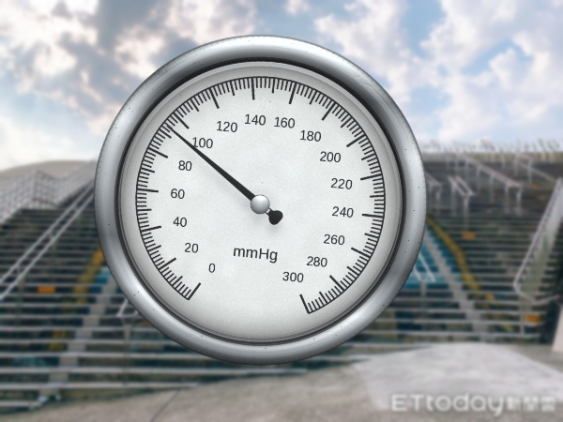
94 mmHg
